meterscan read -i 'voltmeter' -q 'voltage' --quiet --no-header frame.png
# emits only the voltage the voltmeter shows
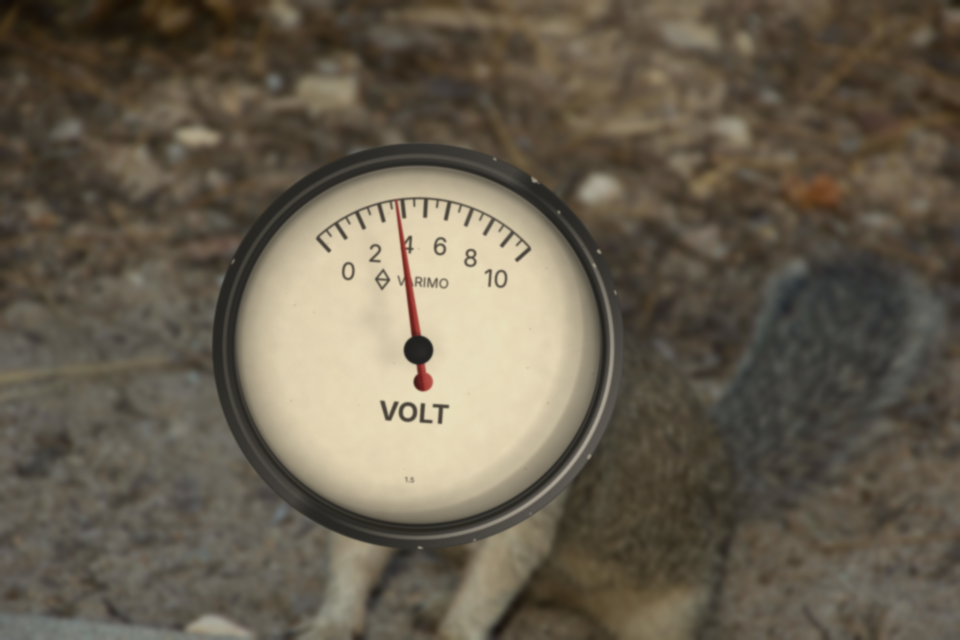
3.75 V
